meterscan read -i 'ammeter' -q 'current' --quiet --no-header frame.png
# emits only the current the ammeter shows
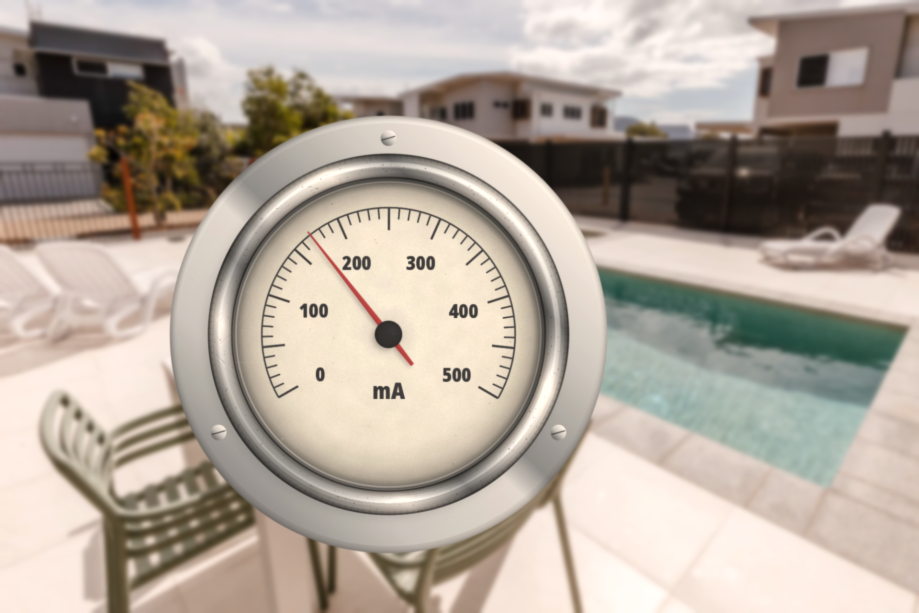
170 mA
